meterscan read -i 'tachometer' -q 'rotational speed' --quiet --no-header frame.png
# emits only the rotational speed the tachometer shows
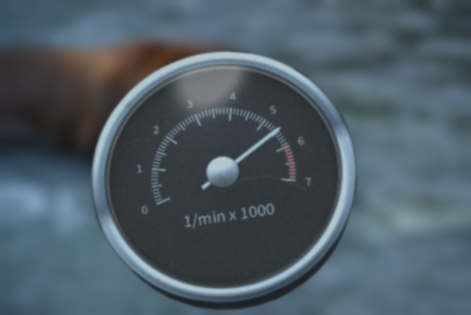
5500 rpm
